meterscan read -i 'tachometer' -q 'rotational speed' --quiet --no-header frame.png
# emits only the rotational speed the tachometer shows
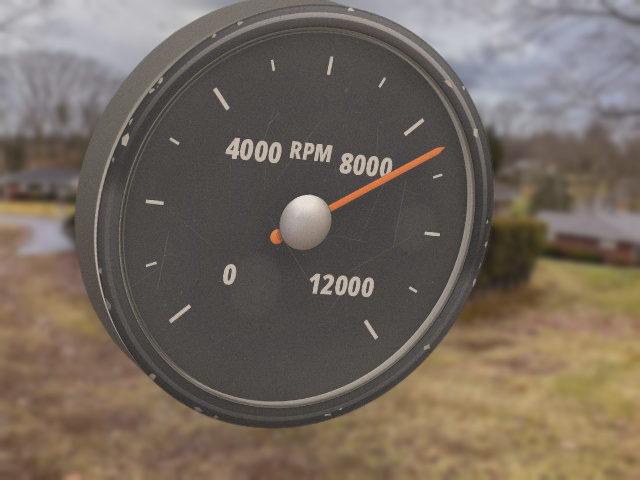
8500 rpm
